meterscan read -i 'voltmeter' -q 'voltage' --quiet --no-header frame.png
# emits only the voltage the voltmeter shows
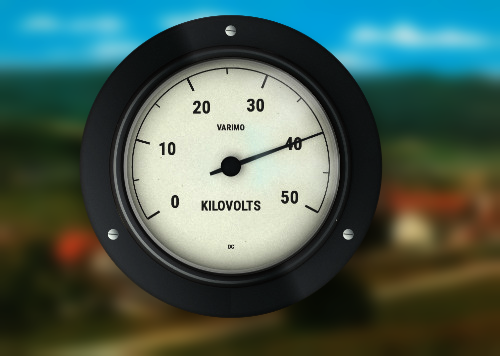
40 kV
